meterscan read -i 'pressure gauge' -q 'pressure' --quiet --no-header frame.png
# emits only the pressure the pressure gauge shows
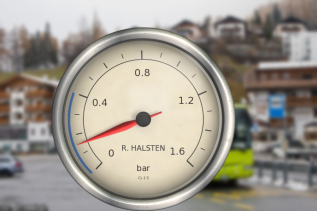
0.15 bar
